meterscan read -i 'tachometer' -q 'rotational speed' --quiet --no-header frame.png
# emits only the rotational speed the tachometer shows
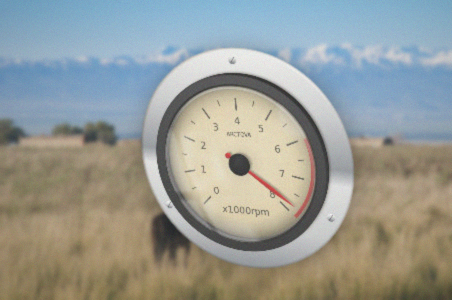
7750 rpm
